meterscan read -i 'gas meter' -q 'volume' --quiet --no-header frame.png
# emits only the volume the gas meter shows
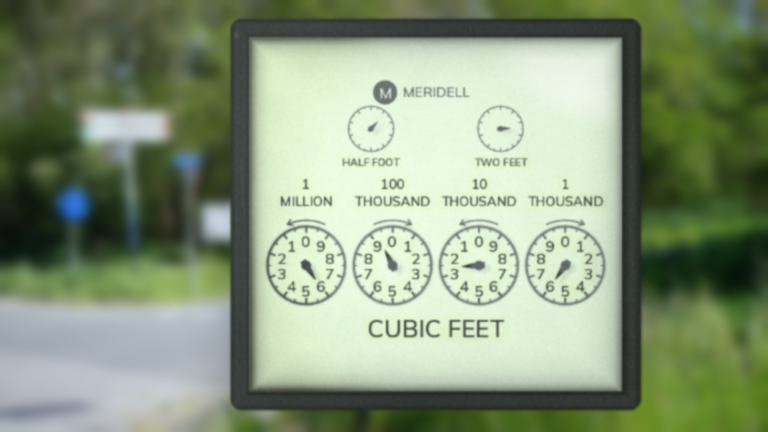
592600 ft³
